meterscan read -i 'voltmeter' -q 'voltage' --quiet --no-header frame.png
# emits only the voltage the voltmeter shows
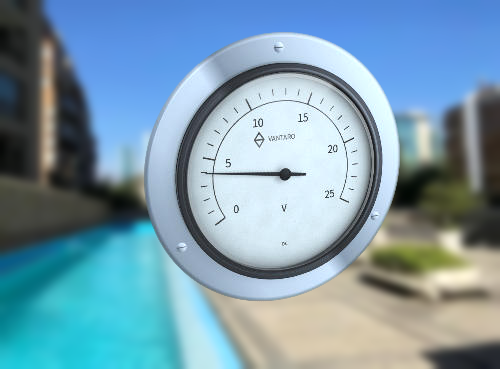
4 V
